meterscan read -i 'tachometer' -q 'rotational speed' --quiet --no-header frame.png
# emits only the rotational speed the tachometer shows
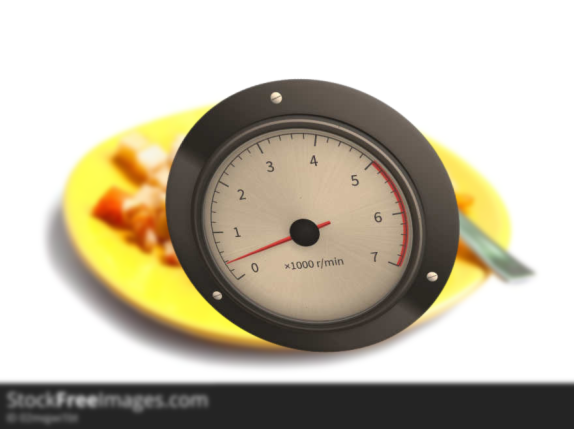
400 rpm
